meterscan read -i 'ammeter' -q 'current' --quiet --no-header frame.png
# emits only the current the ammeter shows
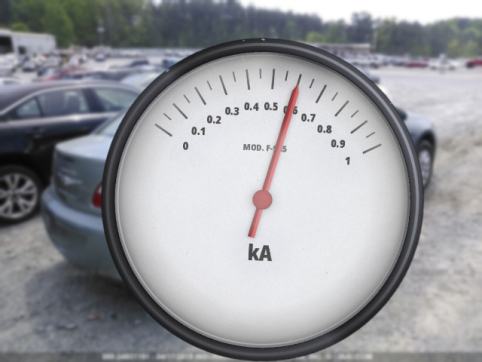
0.6 kA
